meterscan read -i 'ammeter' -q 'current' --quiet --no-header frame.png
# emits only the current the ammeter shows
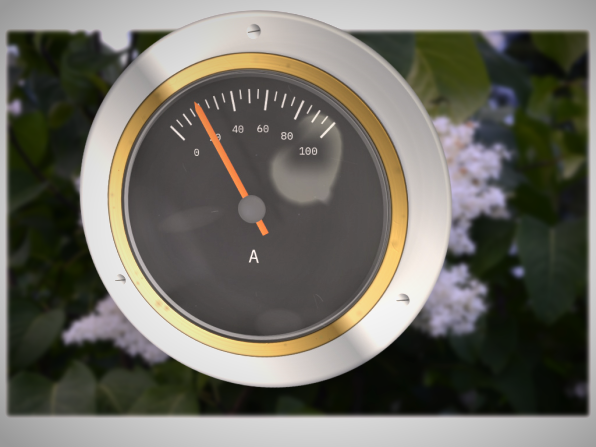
20 A
